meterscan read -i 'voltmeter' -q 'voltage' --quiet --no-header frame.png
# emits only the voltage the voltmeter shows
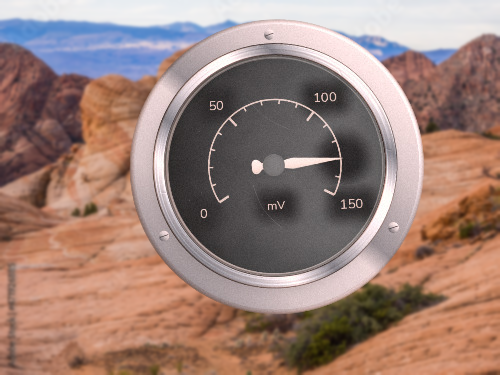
130 mV
